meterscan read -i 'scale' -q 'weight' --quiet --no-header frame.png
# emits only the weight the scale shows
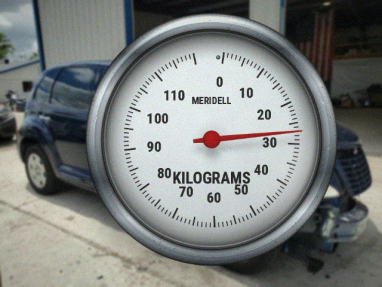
27 kg
